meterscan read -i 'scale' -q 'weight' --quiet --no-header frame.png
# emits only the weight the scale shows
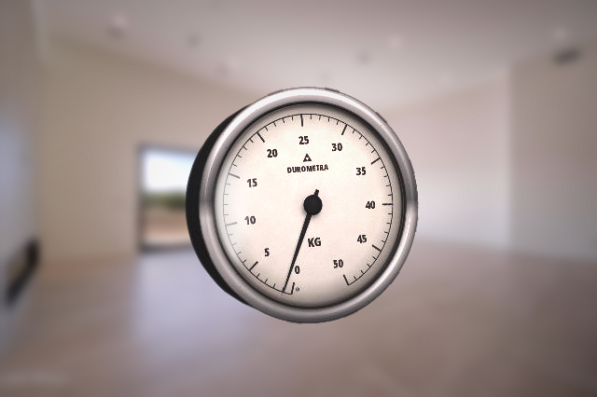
1 kg
